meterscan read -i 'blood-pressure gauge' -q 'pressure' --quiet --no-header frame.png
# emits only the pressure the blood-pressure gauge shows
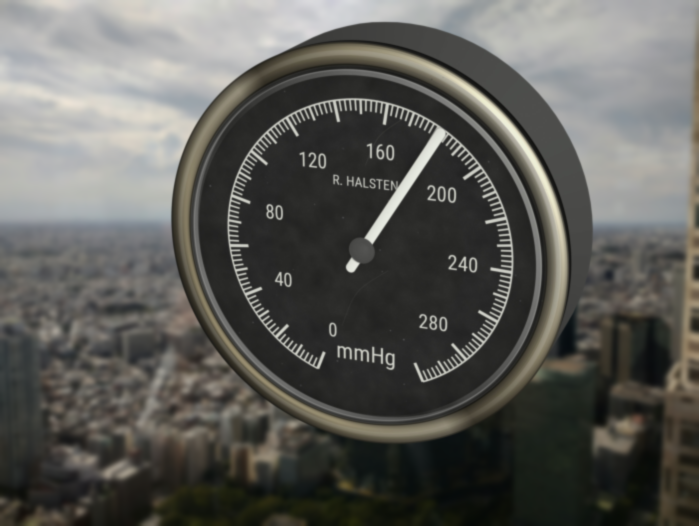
182 mmHg
